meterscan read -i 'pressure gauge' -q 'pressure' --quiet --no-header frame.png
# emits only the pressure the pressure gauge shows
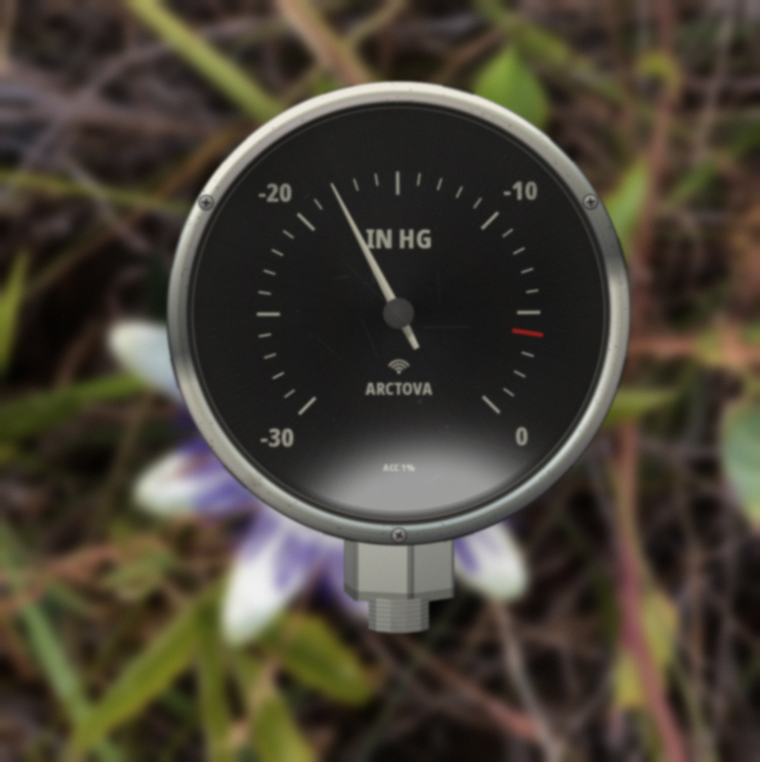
-18 inHg
